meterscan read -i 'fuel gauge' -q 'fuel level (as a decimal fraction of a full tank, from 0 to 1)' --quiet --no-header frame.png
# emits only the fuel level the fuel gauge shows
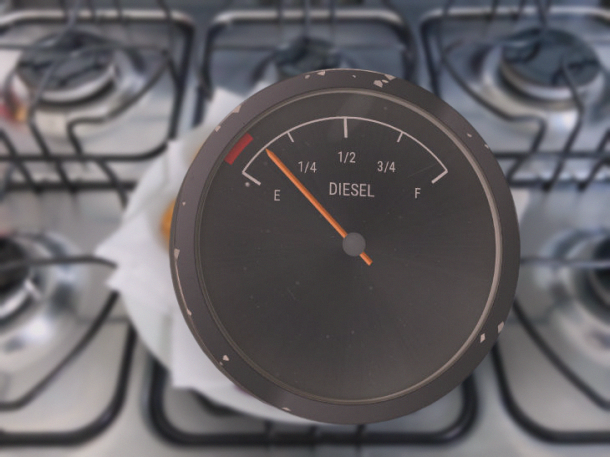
0.125
